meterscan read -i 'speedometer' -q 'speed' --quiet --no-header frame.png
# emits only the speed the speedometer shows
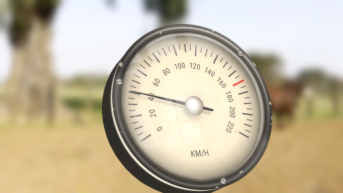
40 km/h
